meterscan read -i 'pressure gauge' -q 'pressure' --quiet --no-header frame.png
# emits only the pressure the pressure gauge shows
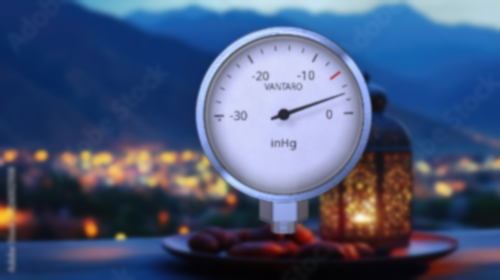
-3 inHg
